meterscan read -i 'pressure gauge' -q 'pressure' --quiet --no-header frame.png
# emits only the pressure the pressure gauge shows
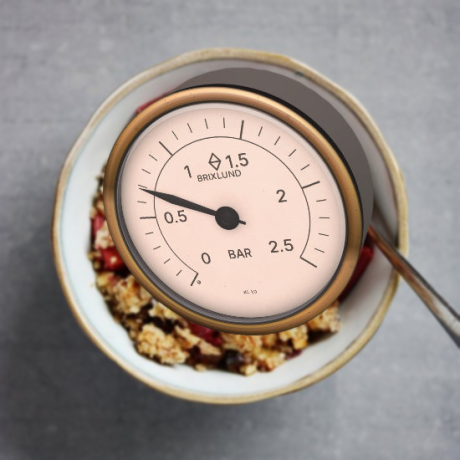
0.7 bar
